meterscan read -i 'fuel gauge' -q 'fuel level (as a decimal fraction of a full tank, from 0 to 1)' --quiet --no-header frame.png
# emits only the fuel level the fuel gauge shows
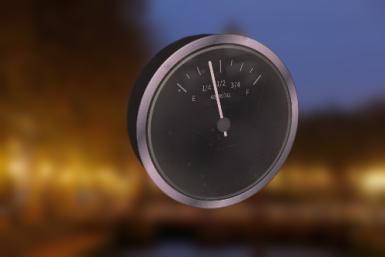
0.375
